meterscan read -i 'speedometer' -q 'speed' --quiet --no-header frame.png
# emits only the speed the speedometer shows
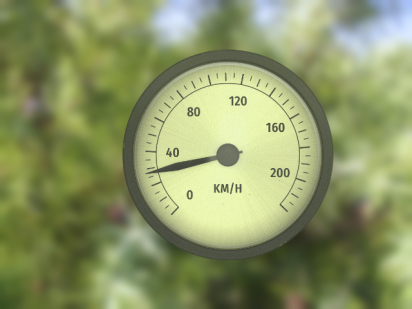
27.5 km/h
